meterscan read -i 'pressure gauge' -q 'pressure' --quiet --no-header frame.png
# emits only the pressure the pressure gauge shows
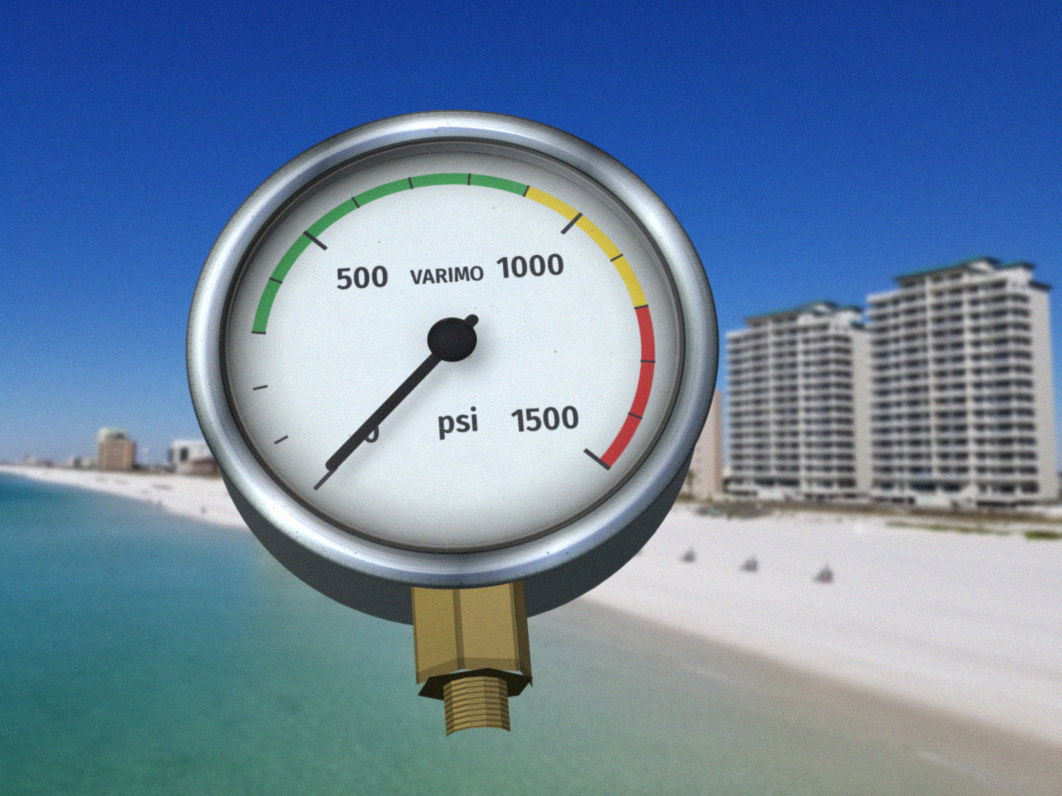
0 psi
